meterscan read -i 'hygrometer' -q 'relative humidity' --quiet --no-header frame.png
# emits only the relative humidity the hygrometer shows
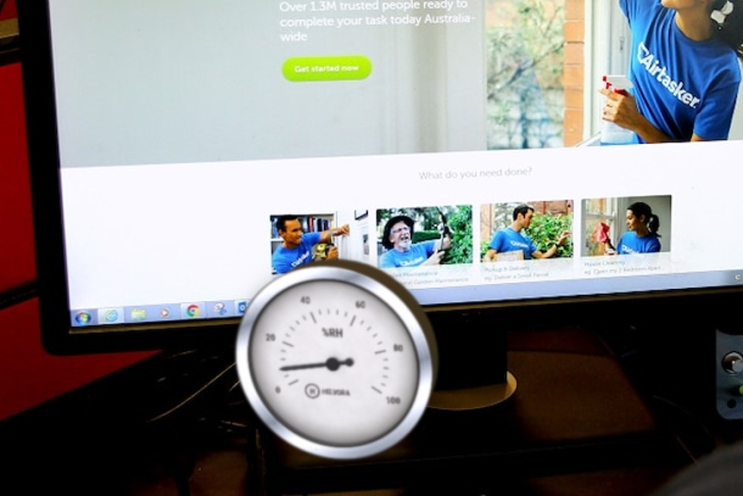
8 %
